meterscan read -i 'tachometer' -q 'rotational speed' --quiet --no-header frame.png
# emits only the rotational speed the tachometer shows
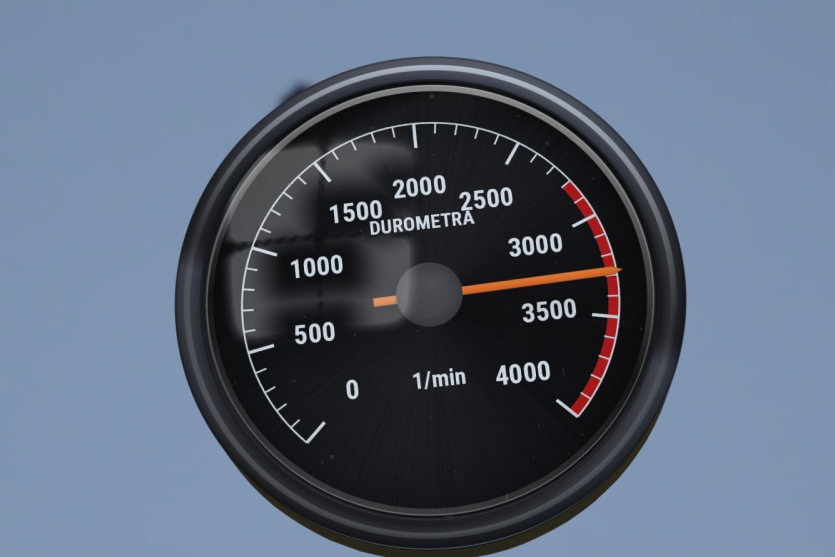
3300 rpm
